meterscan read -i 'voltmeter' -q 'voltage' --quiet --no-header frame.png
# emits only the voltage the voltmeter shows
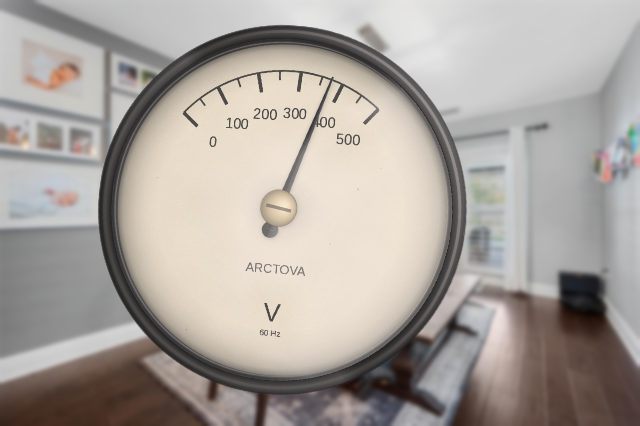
375 V
